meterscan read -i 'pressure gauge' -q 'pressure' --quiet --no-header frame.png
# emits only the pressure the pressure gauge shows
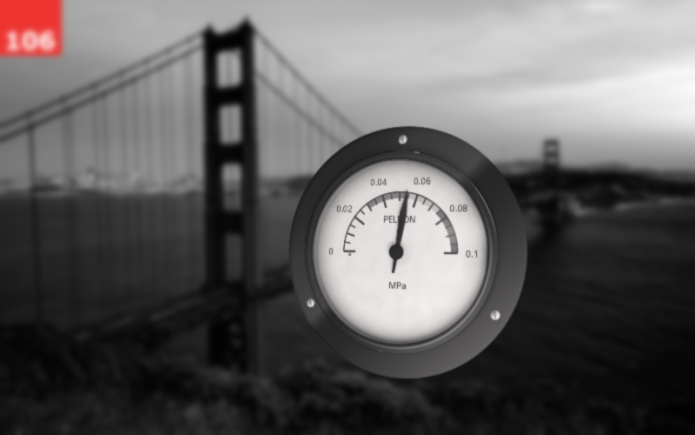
0.055 MPa
